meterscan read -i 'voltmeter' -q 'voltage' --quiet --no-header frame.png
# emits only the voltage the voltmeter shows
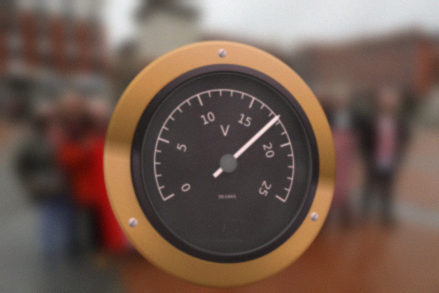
17.5 V
